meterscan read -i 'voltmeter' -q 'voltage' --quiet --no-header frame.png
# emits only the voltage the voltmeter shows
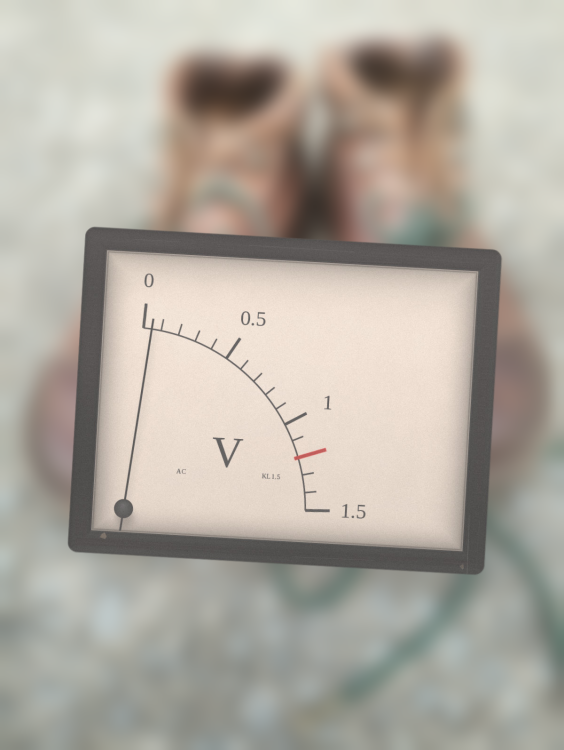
0.05 V
